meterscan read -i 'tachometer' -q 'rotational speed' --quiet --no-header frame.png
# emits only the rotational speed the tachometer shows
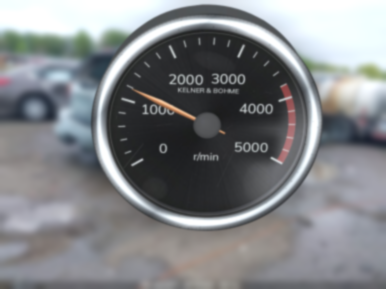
1200 rpm
